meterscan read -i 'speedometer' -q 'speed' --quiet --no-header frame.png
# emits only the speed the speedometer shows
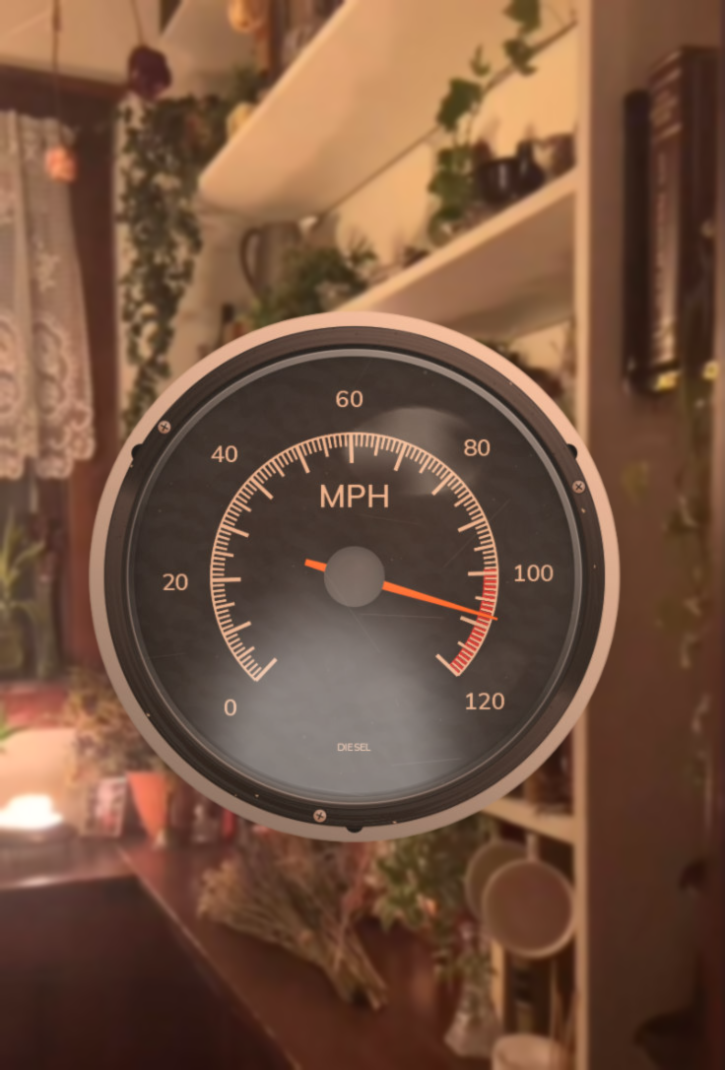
108 mph
